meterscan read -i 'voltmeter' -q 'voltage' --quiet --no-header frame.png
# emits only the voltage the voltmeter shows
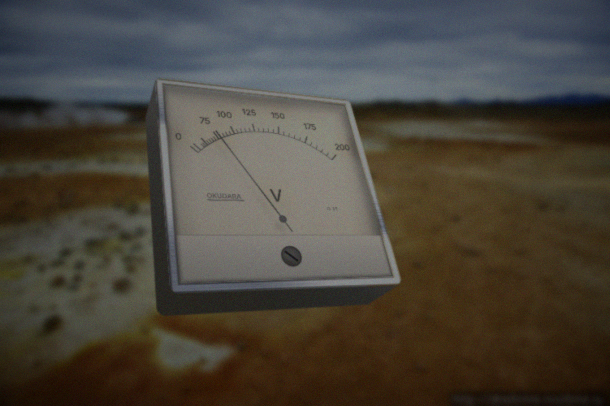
75 V
